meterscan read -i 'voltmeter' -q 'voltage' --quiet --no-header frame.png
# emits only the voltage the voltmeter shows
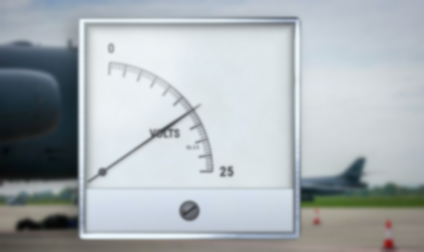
15 V
